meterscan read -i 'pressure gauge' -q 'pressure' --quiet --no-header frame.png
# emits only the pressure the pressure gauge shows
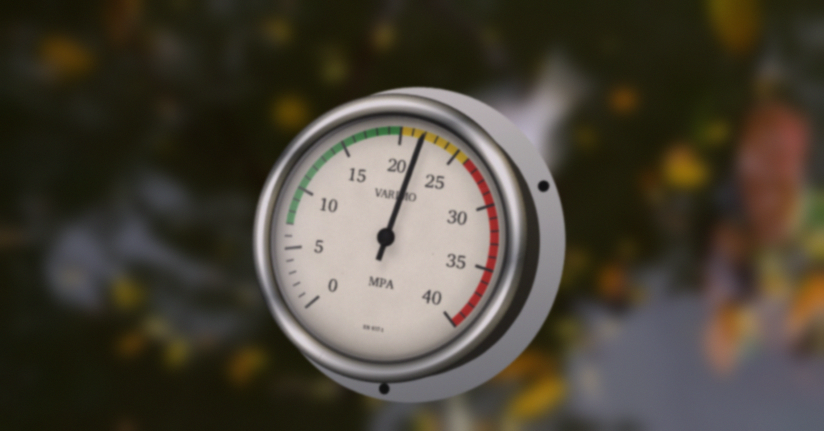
22 MPa
